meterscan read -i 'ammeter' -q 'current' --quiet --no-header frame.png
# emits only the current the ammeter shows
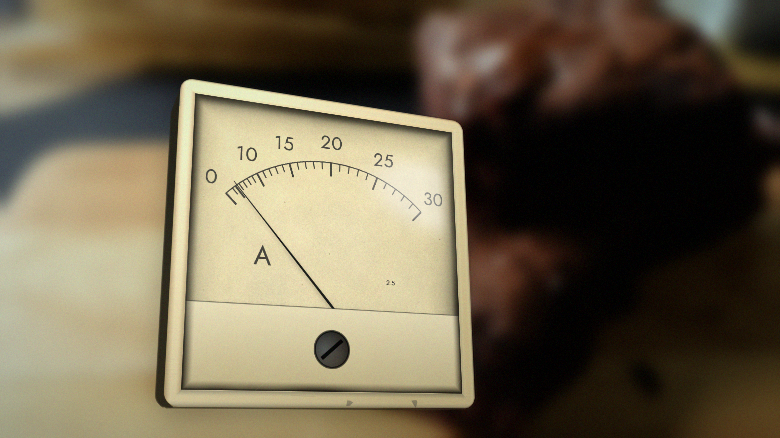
5 A
